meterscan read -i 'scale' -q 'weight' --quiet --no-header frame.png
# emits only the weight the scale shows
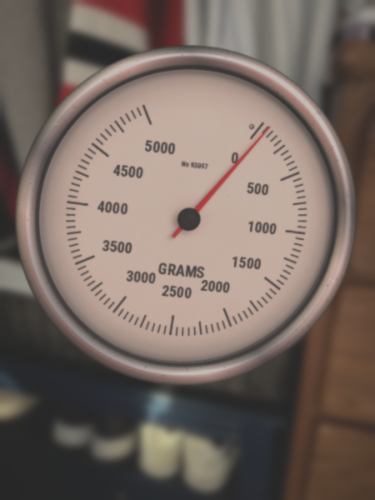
50 g
